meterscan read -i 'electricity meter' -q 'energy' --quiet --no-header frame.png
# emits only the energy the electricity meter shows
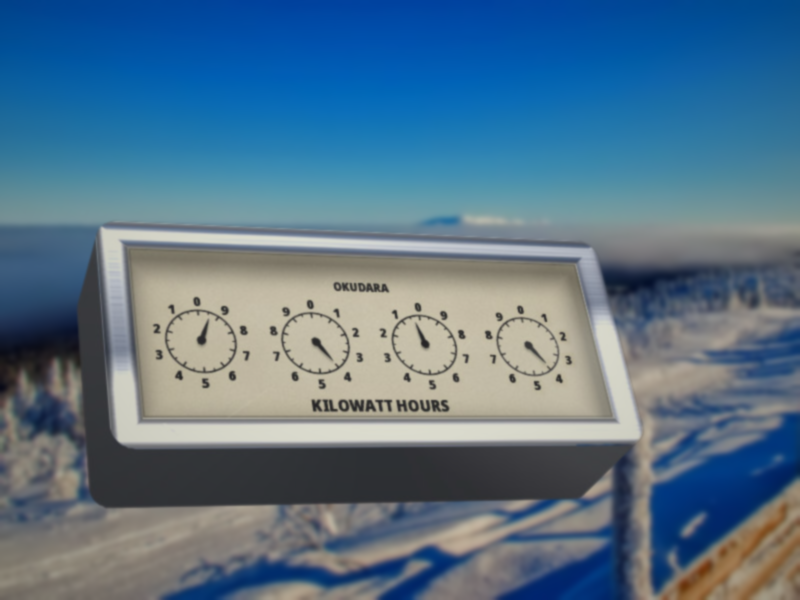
9404 kWh
